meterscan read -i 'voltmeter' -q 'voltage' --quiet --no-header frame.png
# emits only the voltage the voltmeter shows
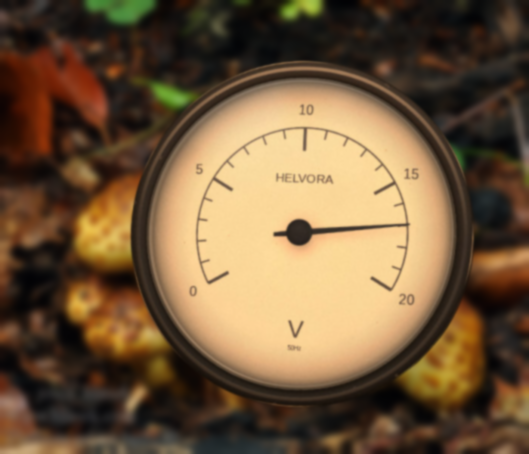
17 V
